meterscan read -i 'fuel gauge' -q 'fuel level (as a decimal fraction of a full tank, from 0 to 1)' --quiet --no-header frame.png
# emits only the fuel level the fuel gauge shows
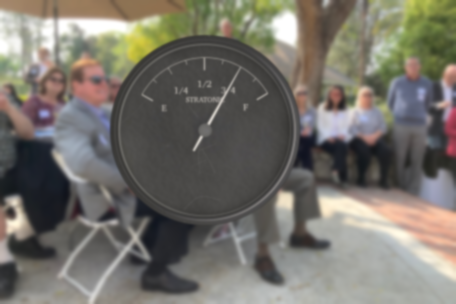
0.75
